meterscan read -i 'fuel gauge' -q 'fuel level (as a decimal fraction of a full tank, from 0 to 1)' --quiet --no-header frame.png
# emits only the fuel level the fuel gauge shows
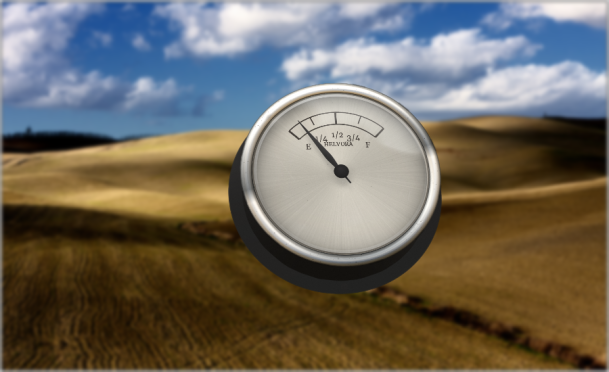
0.125
